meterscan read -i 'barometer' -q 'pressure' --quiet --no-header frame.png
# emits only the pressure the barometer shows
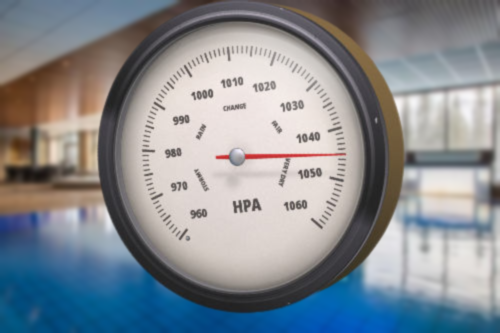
1045 hPa
